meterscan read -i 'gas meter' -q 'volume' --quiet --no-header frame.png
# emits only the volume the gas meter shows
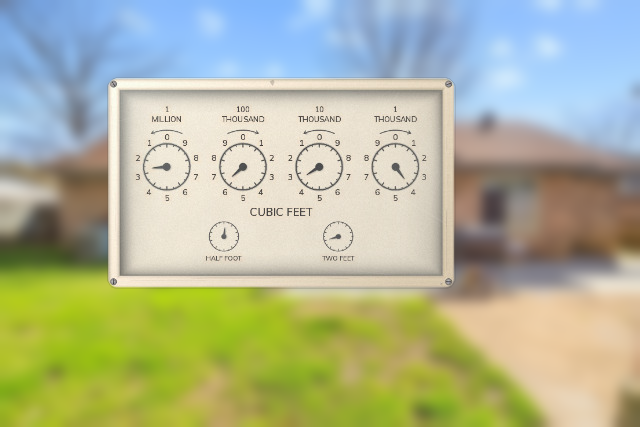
263400 ft³
